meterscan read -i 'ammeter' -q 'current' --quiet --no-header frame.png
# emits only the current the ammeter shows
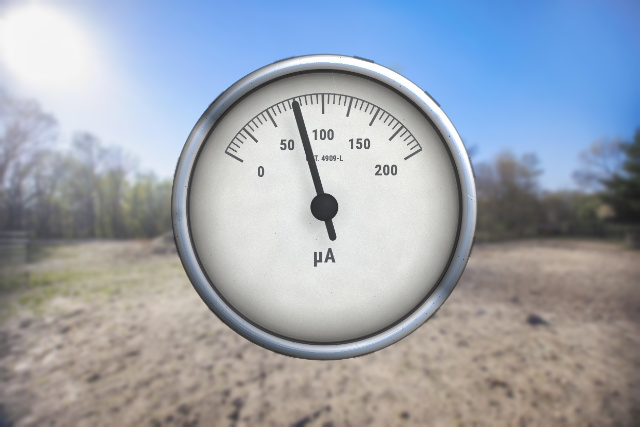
75 µA
